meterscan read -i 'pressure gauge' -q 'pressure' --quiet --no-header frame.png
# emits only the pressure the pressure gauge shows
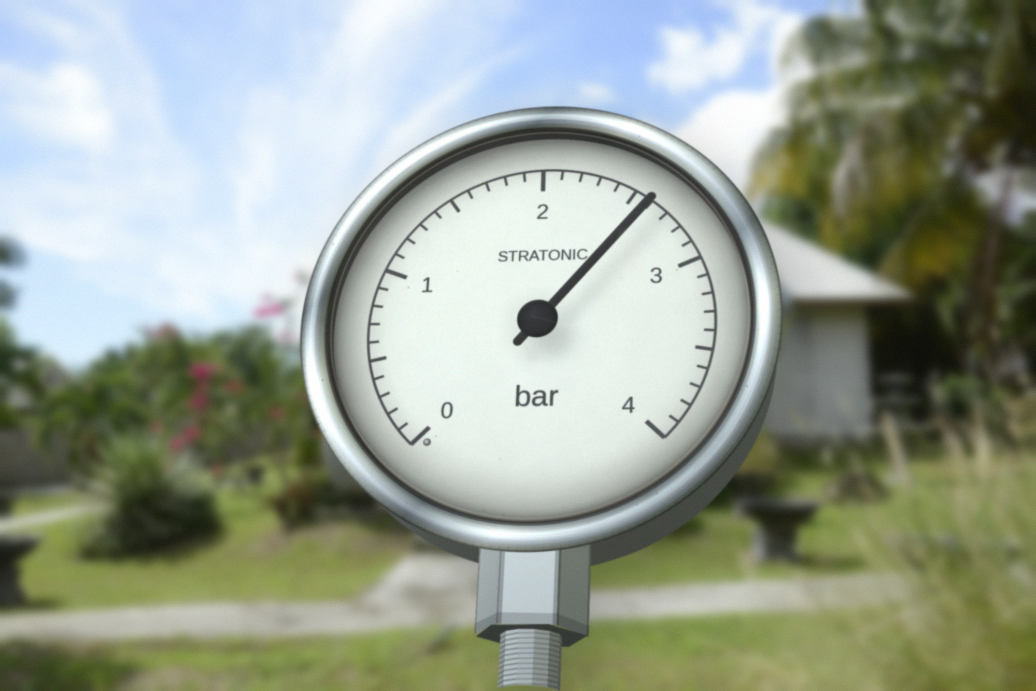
2.6 bar
